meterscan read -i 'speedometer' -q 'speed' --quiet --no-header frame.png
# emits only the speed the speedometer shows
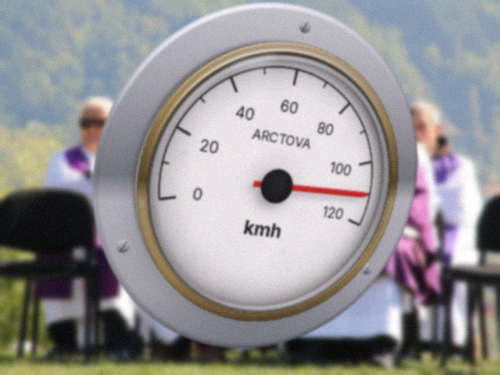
110 km/h
